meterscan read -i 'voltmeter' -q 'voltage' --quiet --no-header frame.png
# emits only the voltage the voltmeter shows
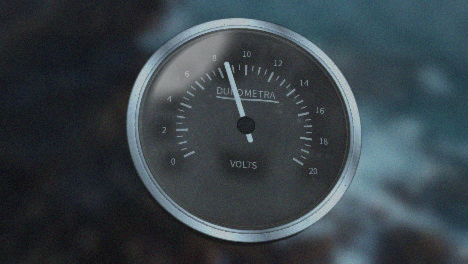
8.5 V
